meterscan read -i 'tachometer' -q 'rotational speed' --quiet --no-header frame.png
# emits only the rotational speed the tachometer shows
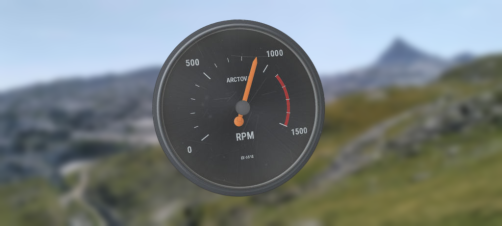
900 rpm
